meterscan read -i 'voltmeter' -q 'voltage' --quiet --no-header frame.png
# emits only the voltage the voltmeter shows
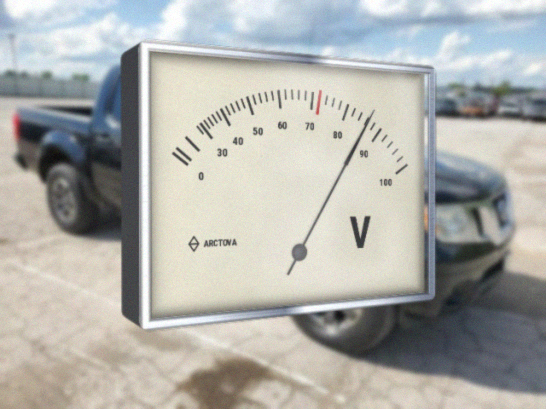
86 V
